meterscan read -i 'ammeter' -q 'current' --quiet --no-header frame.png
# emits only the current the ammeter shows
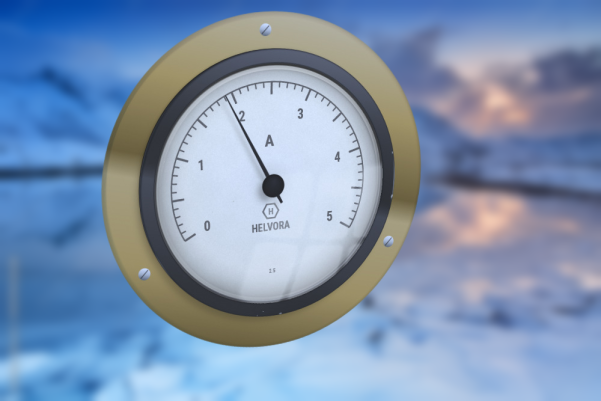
1.9 A
